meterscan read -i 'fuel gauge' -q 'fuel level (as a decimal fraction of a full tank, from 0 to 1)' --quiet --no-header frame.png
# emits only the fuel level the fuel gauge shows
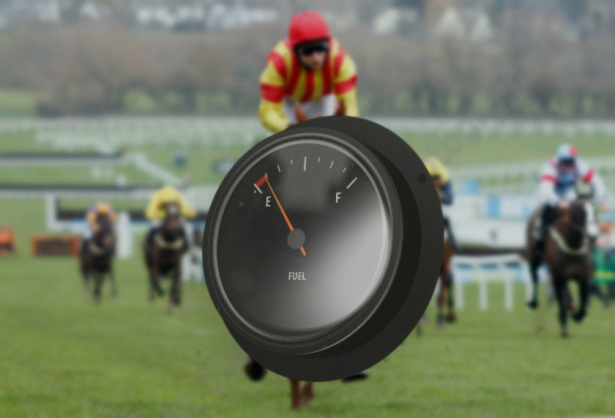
0.125
